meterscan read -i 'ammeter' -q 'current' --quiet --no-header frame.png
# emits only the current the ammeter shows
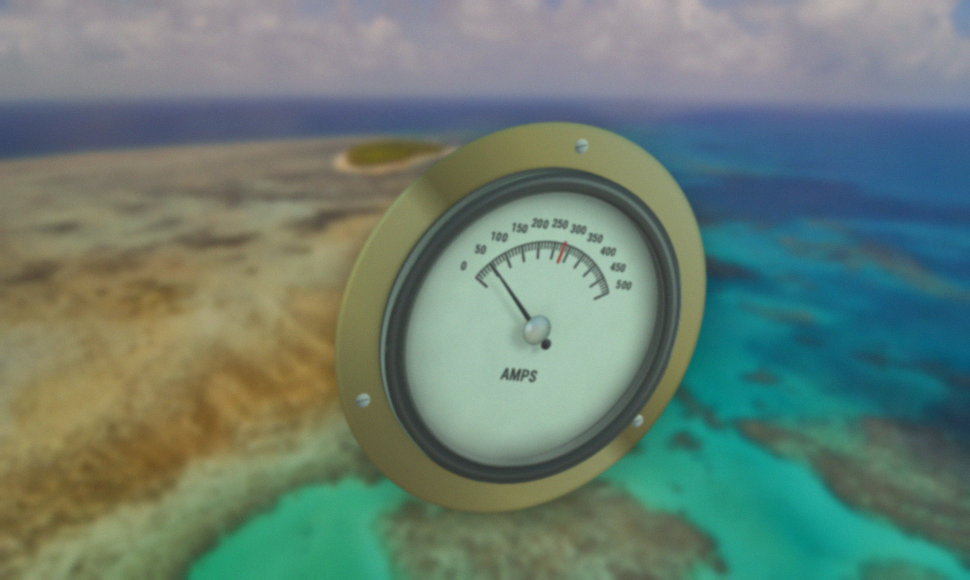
50 A
